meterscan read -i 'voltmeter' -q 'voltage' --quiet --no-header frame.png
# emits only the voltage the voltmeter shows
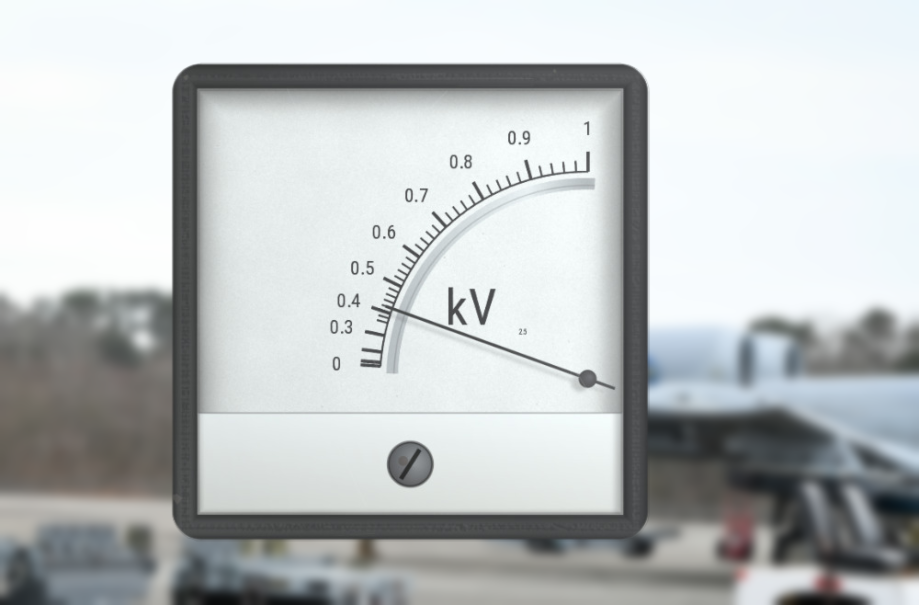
0.42 kV
